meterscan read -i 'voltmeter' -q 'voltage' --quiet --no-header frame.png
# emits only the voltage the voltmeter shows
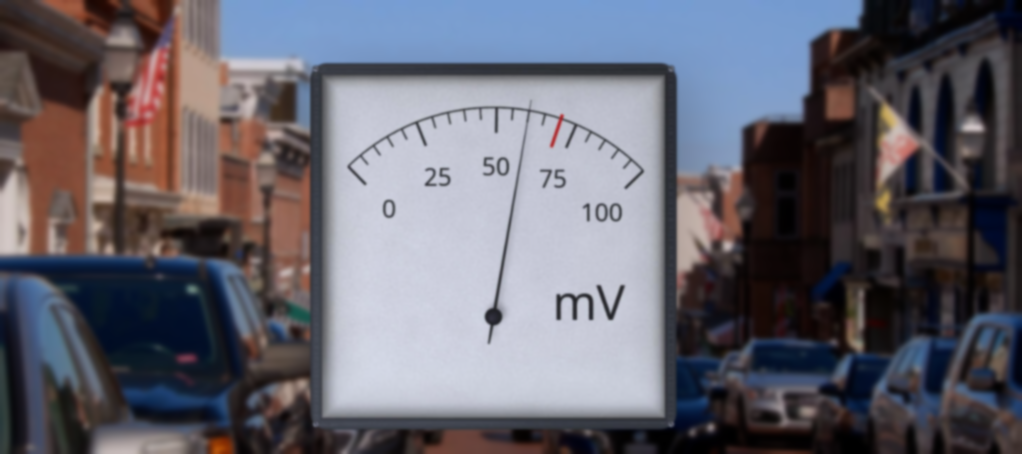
60 mV
